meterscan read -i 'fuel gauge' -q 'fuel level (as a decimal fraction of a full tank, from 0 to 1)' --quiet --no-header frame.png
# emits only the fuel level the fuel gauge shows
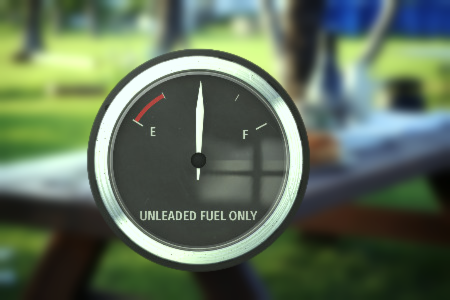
0.5
